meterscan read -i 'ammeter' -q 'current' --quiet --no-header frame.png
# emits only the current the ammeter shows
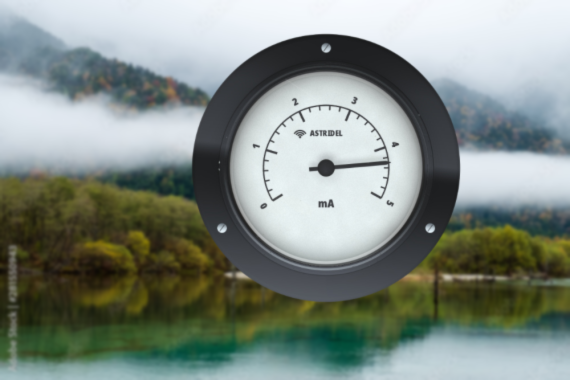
4.3 mA
